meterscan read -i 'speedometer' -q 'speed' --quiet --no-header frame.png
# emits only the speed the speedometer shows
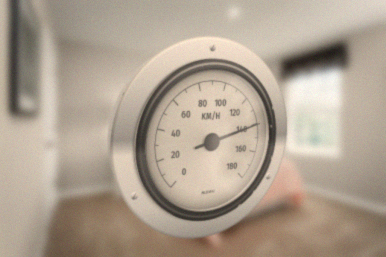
140 km/h
